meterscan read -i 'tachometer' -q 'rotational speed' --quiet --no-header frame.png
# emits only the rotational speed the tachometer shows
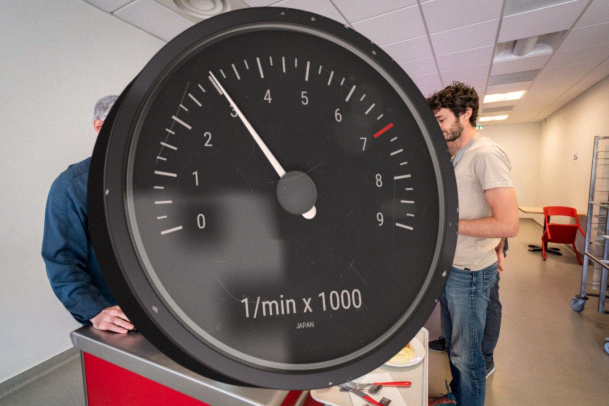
3000 rpm
